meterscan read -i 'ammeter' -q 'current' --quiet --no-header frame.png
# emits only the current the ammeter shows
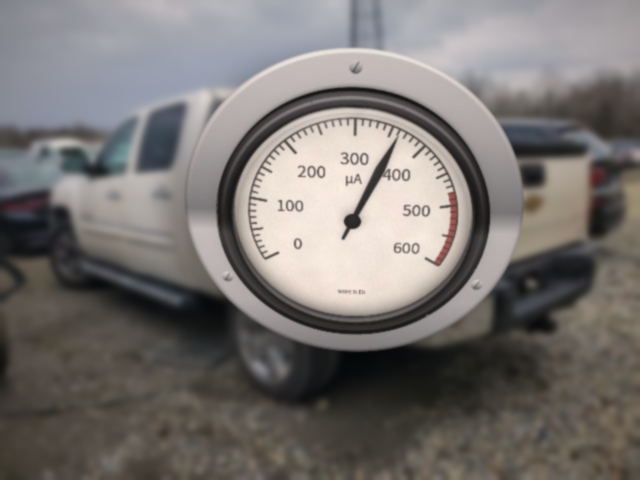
360 µA
